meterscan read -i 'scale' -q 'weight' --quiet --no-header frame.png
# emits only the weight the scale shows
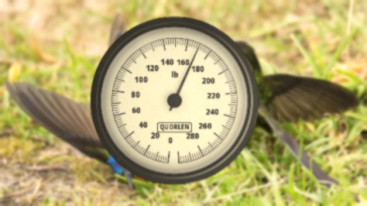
170 lb
